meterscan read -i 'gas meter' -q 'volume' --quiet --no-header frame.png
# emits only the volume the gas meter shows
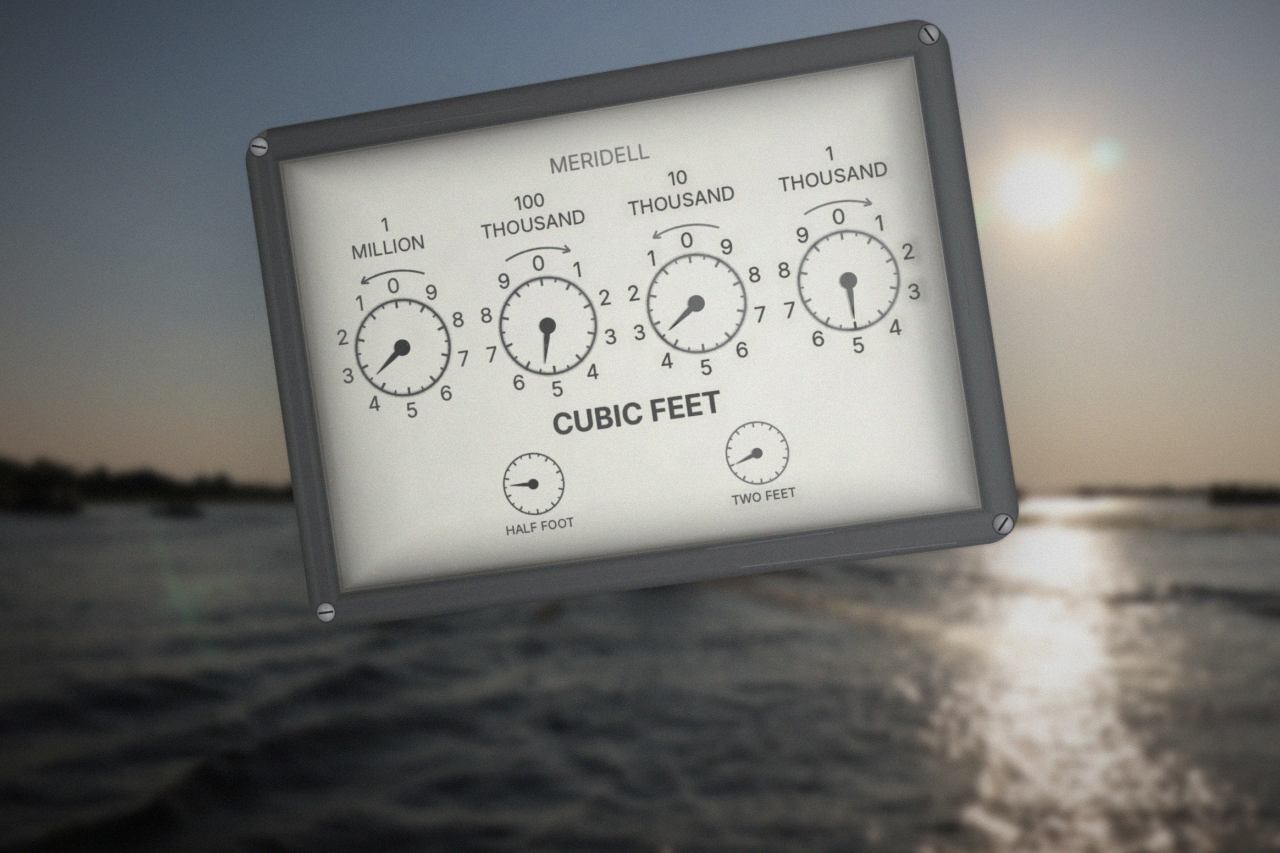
353500 ft³
